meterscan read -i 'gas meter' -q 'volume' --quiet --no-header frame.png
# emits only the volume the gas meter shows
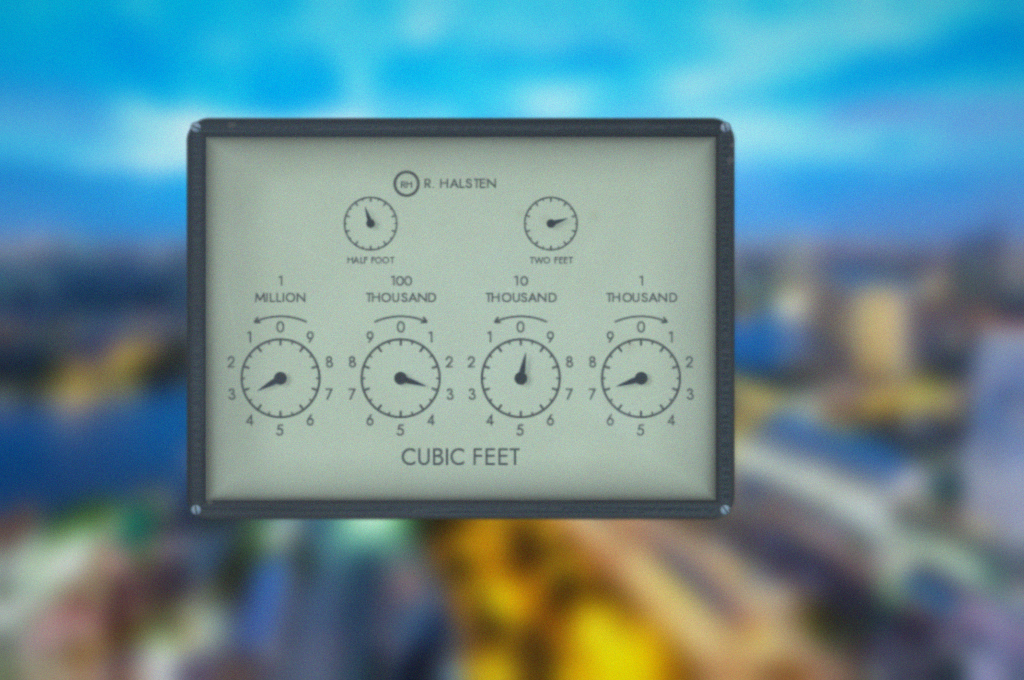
329700 ft³
